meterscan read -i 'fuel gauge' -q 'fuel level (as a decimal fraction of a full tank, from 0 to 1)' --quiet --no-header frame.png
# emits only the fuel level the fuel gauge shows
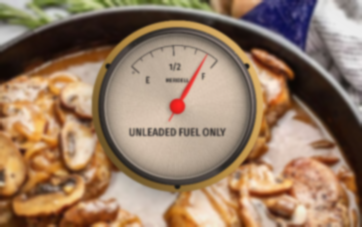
0.875
